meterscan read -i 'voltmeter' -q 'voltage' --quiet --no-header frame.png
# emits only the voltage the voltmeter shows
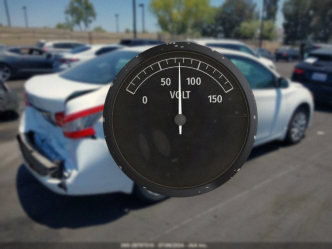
75 V
